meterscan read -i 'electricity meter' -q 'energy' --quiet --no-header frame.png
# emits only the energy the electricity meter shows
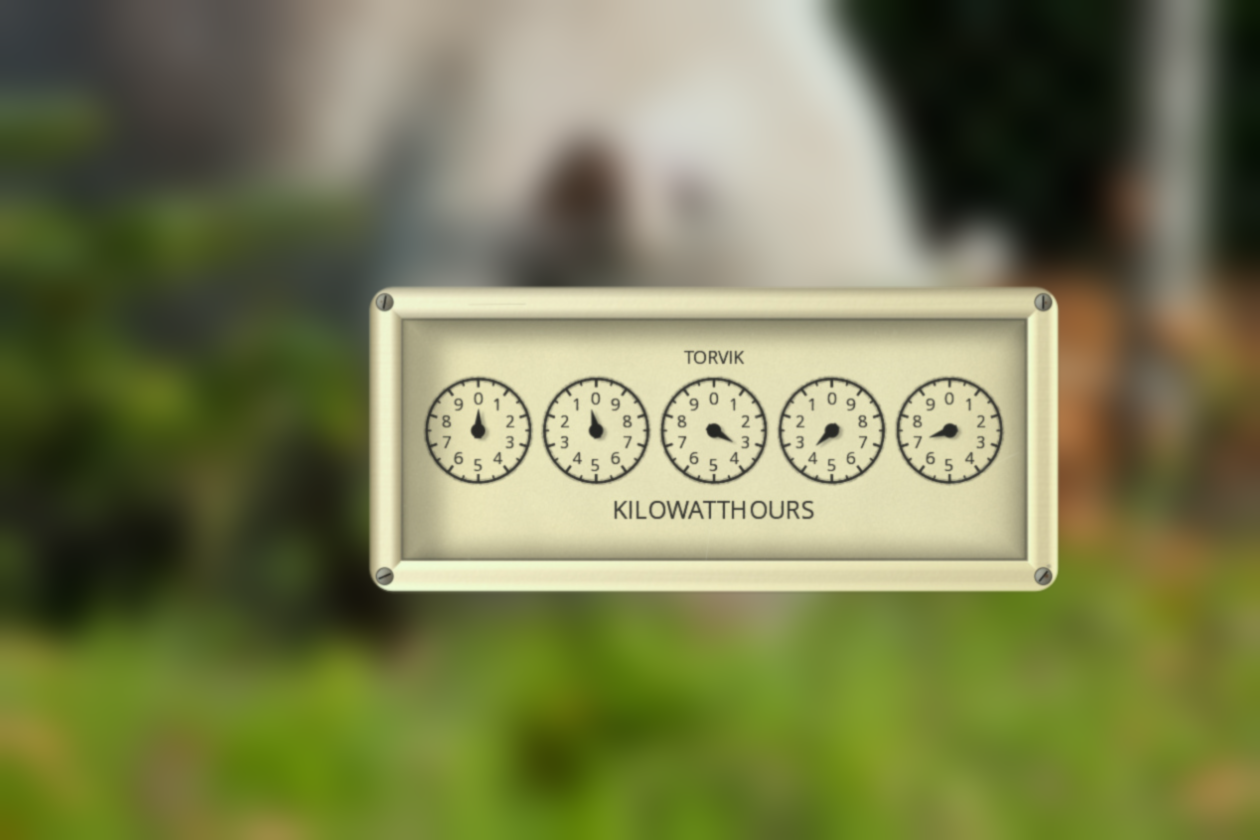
337 kWh
